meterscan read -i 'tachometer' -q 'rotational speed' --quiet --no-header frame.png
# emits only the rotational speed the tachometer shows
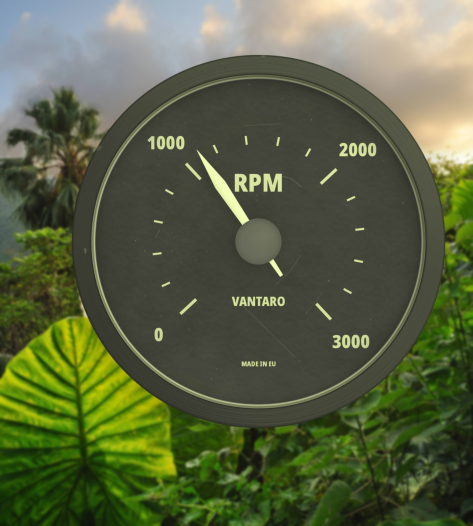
1100 rpm
